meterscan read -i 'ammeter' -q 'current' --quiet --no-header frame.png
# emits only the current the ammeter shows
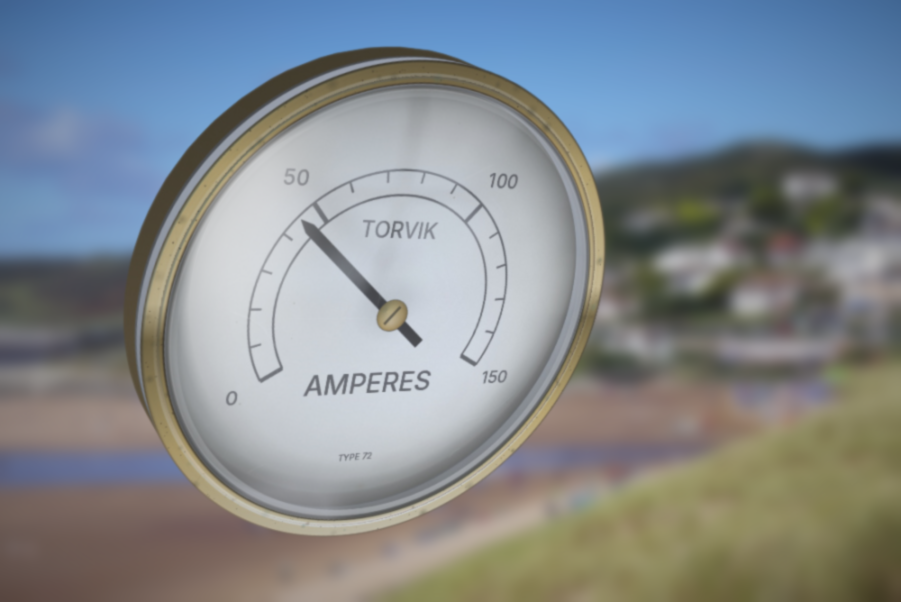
45 A
